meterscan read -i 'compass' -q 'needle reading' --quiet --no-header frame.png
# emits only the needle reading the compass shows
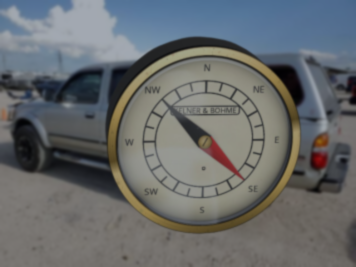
135 °
